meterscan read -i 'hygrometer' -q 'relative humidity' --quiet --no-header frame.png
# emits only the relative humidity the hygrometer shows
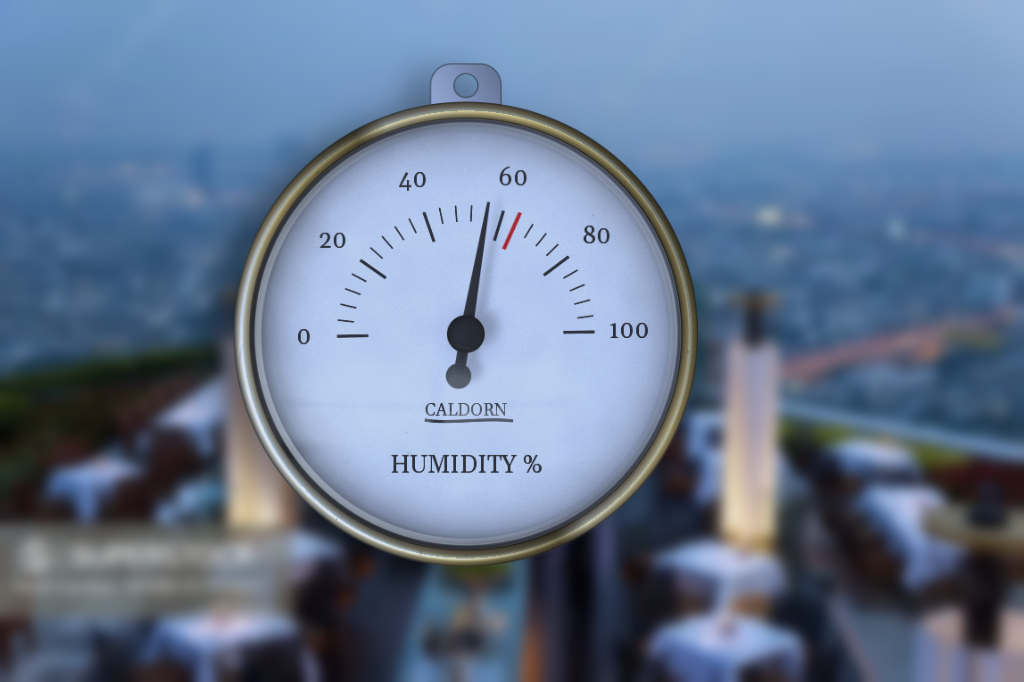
56 %
